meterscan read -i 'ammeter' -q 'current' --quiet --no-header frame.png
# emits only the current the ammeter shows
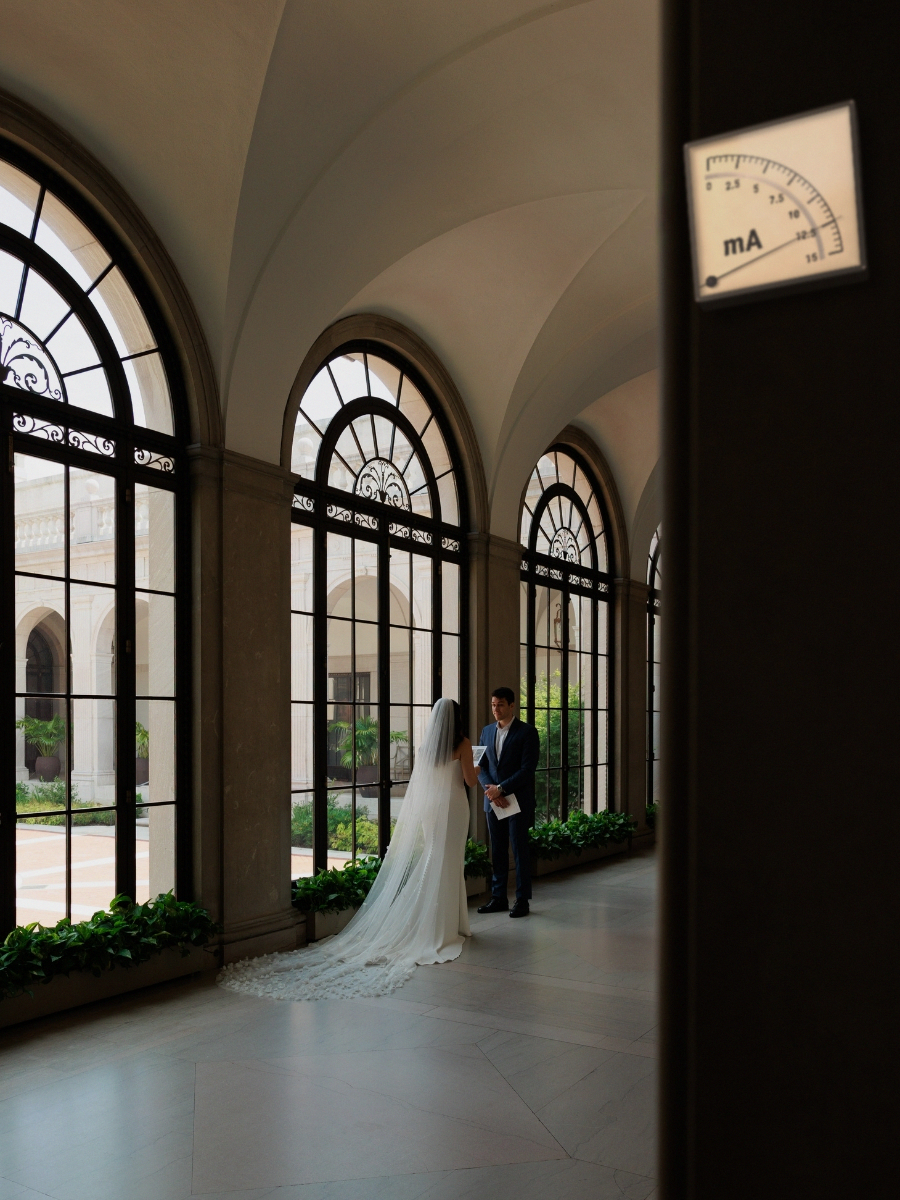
12.5 mA
